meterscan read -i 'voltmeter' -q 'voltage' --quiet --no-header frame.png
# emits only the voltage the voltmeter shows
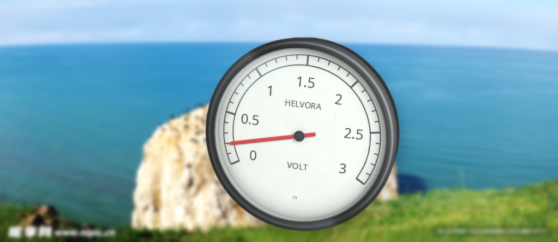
0.2 V
